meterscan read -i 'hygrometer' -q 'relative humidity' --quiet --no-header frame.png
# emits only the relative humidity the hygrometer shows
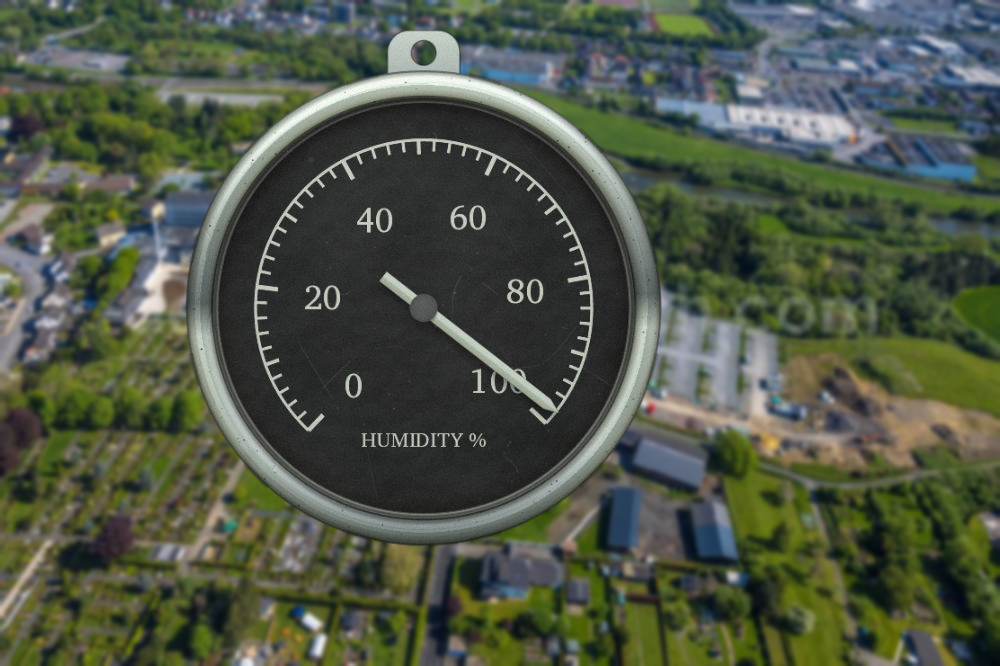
98 %
